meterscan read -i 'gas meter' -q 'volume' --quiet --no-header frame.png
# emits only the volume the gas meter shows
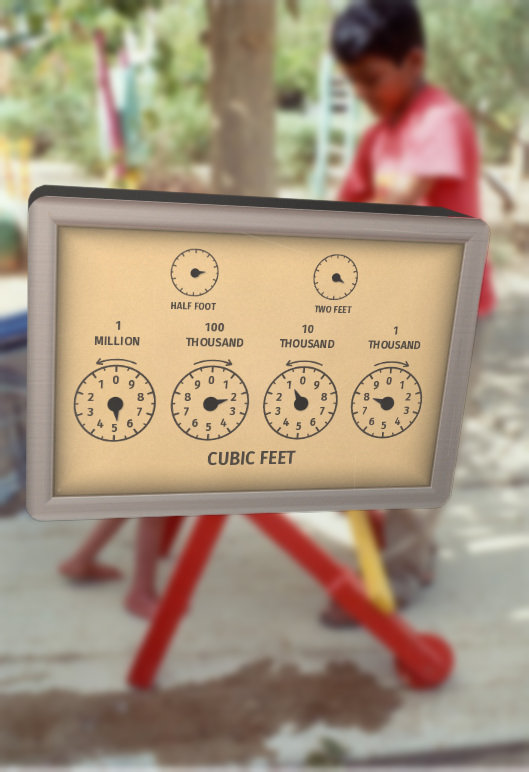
520800 ft³
